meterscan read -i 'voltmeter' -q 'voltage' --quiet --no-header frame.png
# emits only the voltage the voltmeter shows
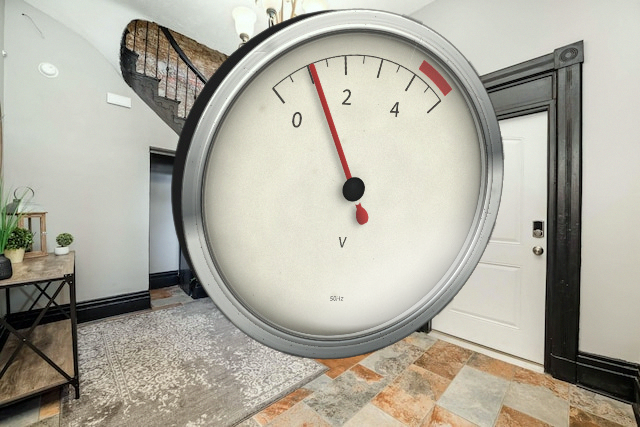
1 V
